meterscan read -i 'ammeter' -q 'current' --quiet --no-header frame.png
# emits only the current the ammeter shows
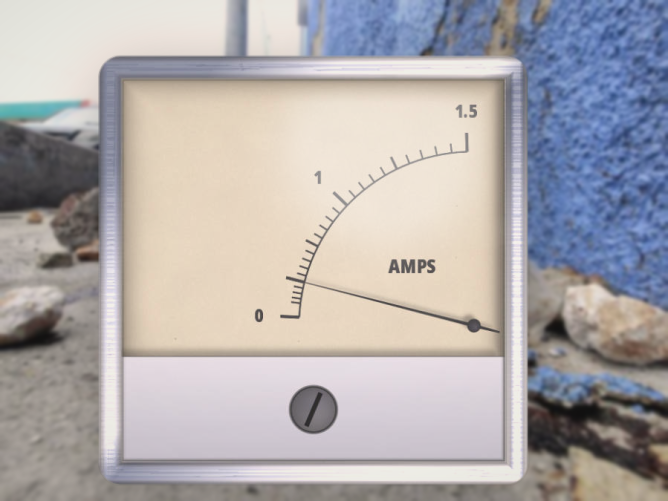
0.5 A
